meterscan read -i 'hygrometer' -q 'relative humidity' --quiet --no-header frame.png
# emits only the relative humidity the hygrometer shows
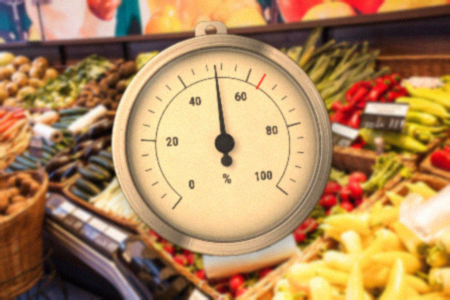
50 %
